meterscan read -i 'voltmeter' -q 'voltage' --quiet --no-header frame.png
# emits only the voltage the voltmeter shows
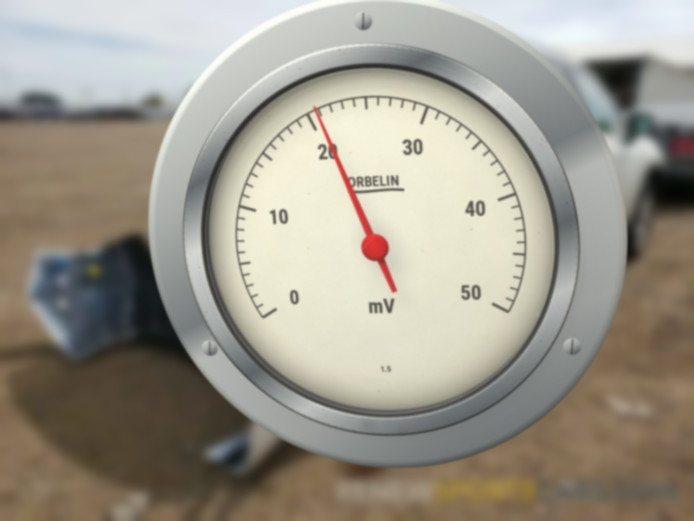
21 mV
